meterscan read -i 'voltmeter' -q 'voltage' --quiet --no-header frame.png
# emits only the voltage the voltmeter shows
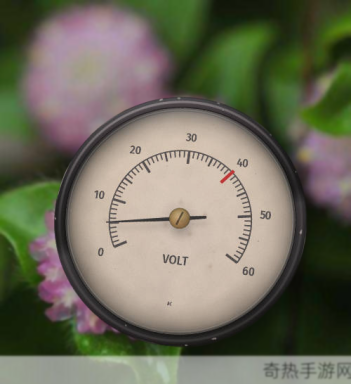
5 V
